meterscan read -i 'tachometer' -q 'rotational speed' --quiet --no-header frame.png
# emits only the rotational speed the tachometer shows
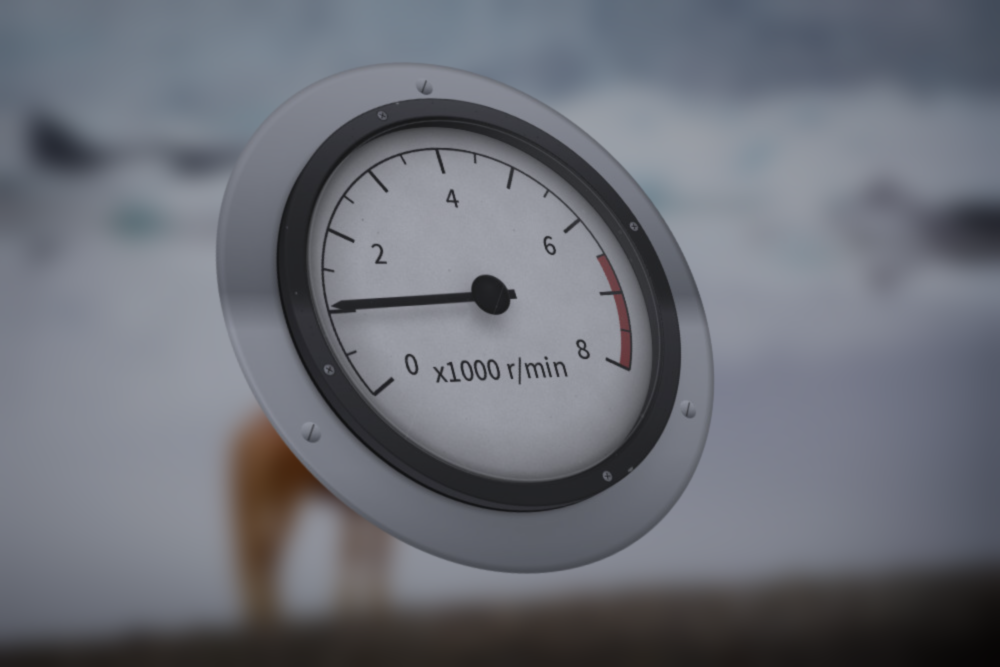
1000 rpm
